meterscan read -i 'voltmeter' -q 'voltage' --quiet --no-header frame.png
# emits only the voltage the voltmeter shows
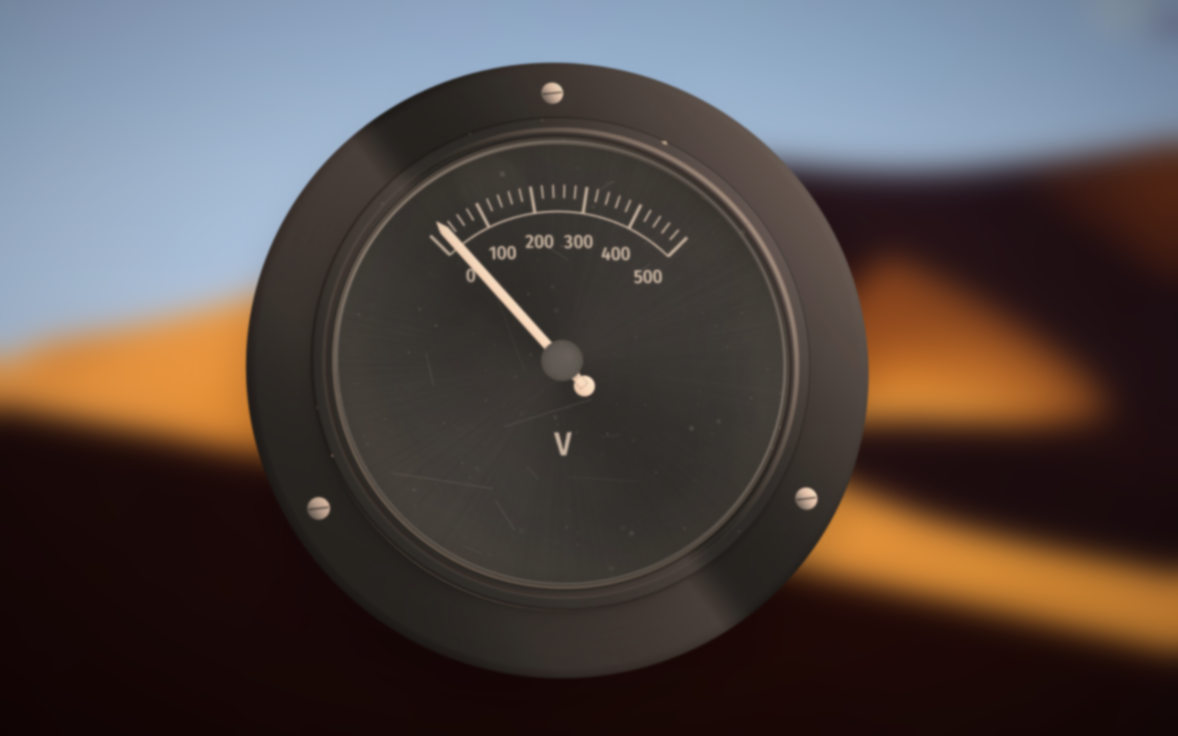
20 V
